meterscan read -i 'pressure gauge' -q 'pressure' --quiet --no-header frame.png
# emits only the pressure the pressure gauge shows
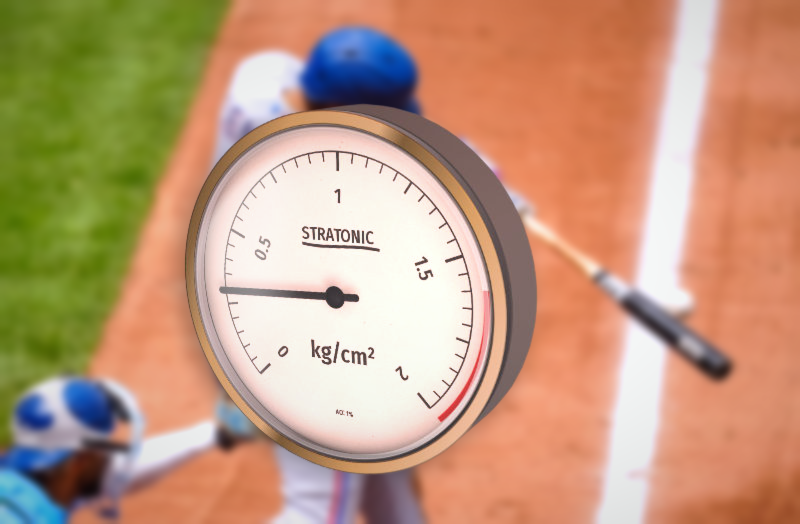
0.3 kg/cm²
